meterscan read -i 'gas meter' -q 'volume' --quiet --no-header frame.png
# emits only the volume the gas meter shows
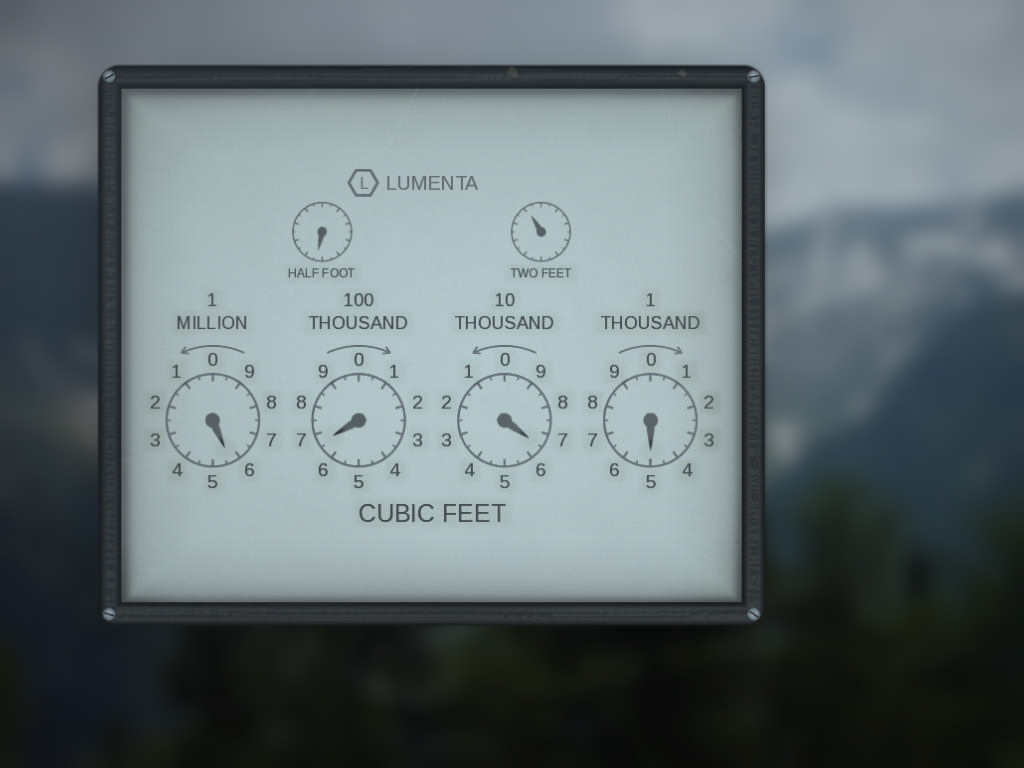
566500 ft³
